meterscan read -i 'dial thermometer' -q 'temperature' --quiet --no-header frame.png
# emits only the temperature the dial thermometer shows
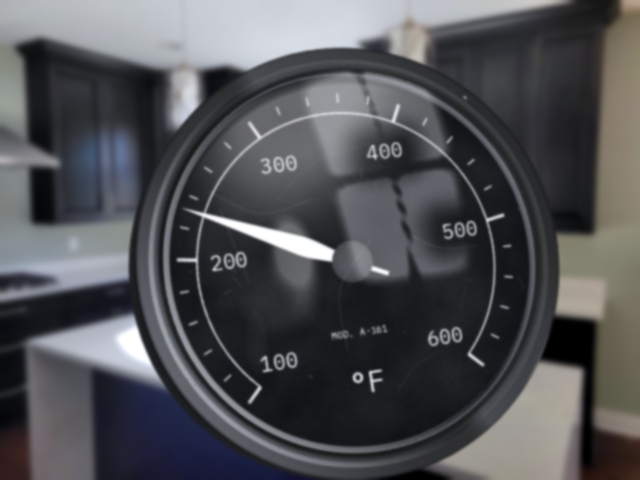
230 °F
